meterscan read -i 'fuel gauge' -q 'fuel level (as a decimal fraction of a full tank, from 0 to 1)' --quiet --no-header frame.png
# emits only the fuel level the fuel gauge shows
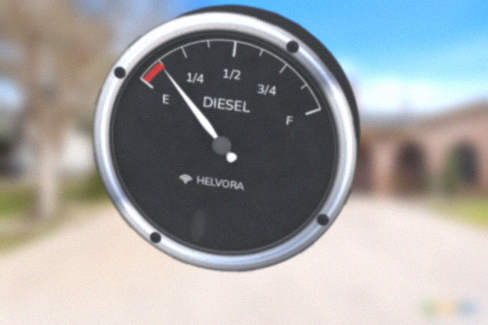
0.125
